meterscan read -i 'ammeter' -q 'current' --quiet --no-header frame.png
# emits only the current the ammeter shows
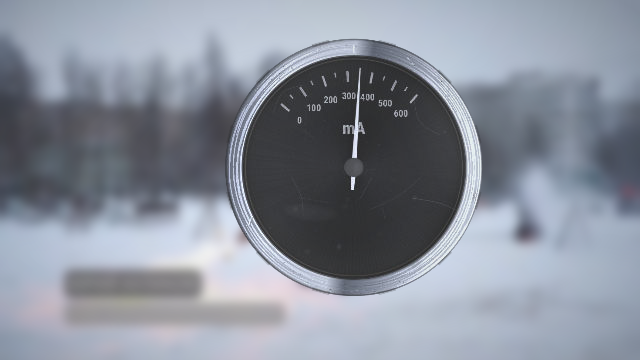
350 mA
